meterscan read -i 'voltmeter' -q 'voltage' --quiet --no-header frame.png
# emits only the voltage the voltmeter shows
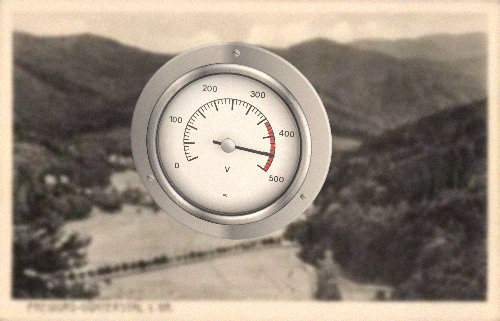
450 V
